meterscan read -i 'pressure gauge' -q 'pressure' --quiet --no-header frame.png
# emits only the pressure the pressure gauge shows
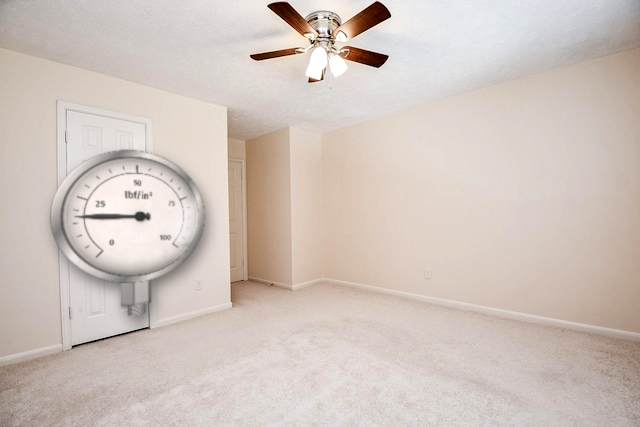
17.5 psi
